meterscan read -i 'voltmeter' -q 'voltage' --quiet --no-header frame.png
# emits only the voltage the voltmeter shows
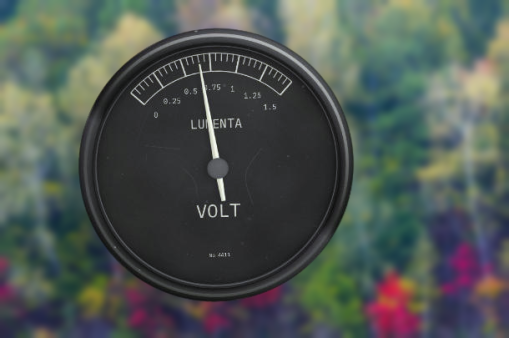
0.65 V
